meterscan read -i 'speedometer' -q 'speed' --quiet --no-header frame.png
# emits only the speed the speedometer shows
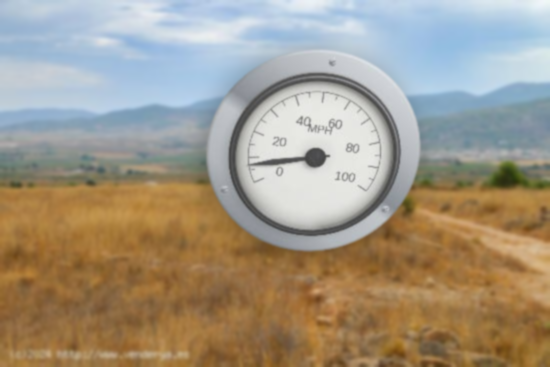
7.5 mph
